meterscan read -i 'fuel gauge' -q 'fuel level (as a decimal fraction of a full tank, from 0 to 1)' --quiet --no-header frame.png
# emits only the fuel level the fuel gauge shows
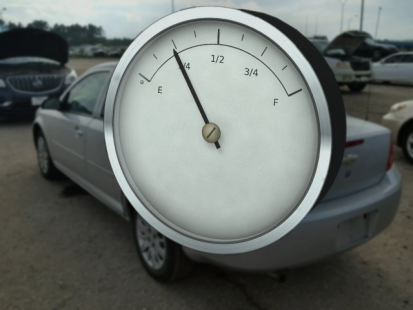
0.25
